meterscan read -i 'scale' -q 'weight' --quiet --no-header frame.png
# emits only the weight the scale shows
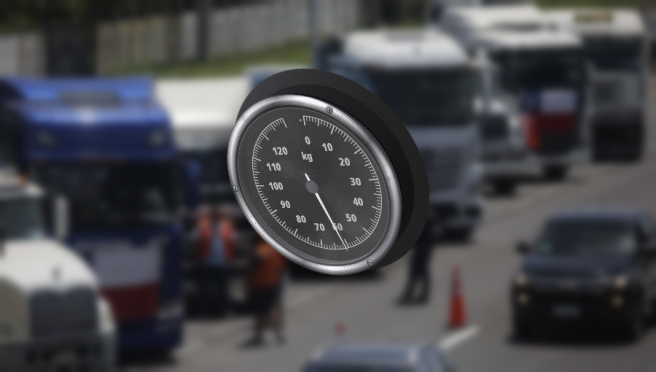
60 kg
